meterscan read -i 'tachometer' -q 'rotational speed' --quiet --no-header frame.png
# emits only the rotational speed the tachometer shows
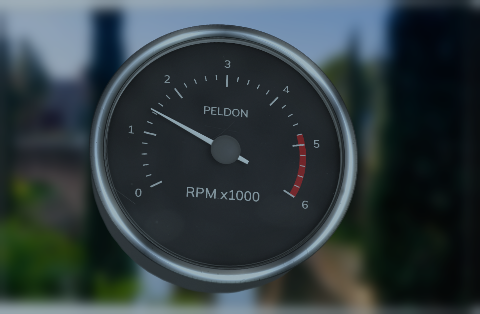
1400 rpm
